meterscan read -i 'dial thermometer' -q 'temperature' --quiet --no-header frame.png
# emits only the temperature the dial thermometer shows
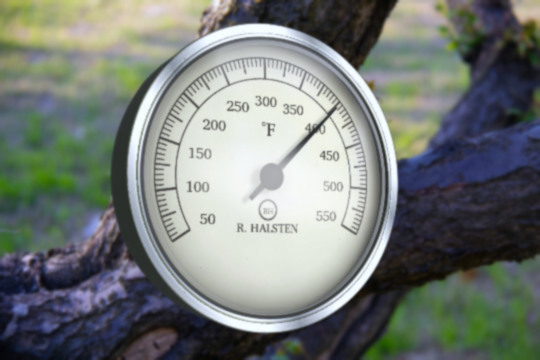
400 °F
